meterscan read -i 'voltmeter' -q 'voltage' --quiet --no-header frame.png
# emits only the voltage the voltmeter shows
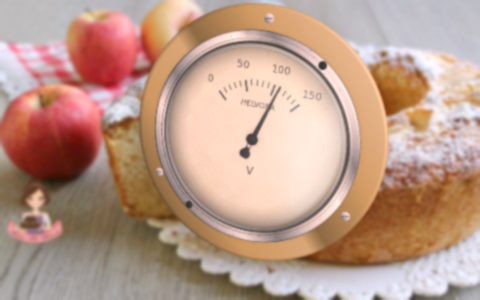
110 V
